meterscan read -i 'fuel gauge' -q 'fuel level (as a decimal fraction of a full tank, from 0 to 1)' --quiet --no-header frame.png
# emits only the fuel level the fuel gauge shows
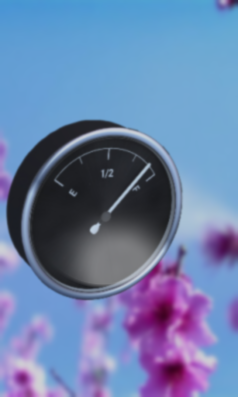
0.875
